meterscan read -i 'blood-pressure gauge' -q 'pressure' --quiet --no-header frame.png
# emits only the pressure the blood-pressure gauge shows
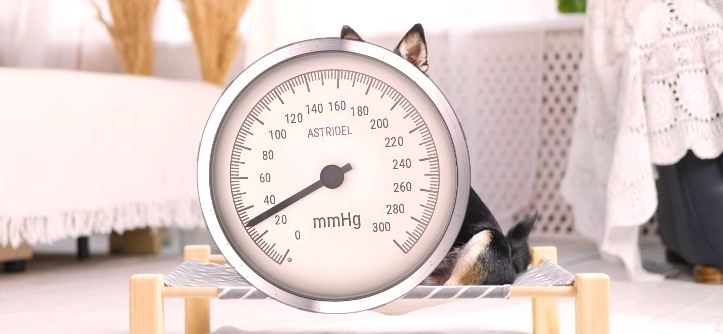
30 mmHg
